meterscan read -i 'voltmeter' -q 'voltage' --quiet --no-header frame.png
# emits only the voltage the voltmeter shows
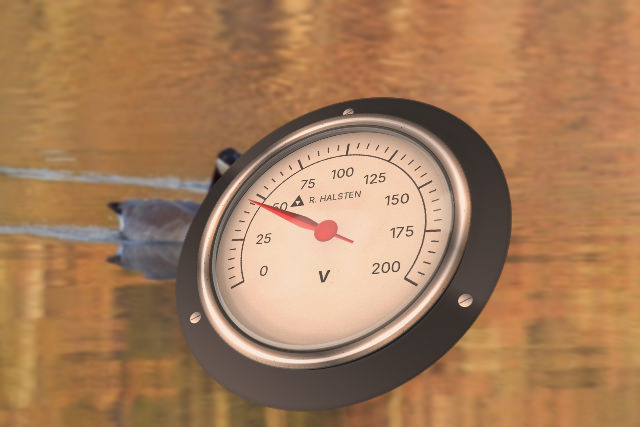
45 V
